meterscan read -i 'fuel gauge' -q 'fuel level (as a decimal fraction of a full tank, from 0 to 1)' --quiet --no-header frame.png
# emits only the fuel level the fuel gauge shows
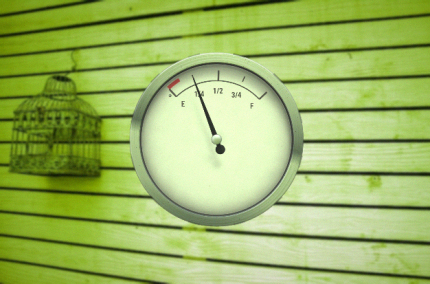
0.25
